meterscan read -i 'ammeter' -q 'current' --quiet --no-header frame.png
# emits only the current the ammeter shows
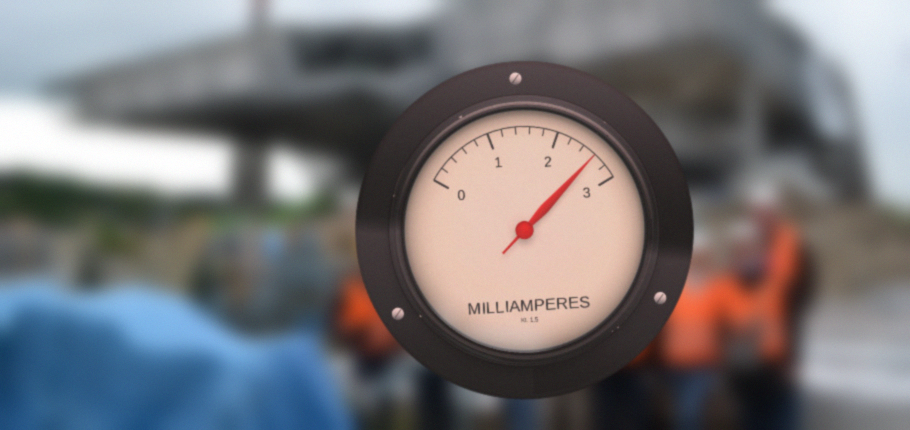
2.6 mA
